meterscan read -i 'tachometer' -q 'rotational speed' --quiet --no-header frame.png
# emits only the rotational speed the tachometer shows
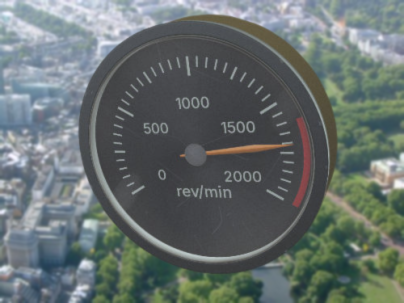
1700 rpm
